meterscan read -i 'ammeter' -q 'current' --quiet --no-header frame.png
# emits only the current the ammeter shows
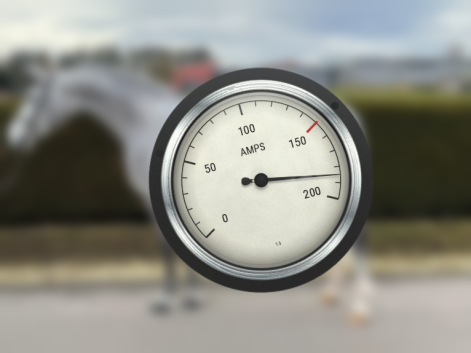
185 A
